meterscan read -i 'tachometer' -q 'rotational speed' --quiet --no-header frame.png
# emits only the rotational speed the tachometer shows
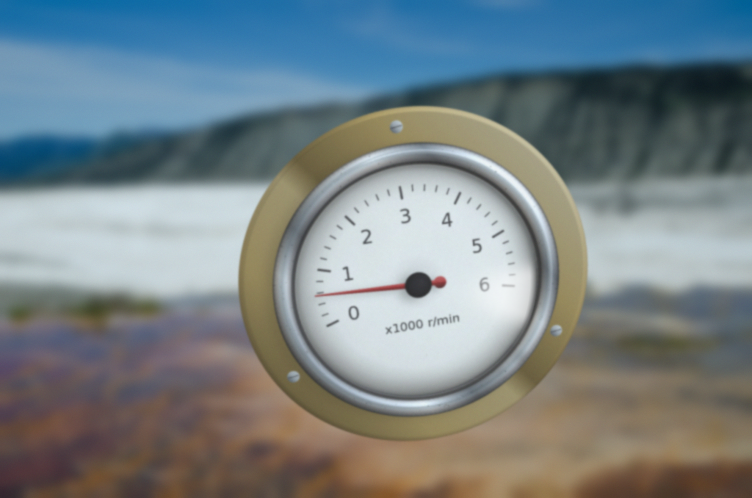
600 rpm
